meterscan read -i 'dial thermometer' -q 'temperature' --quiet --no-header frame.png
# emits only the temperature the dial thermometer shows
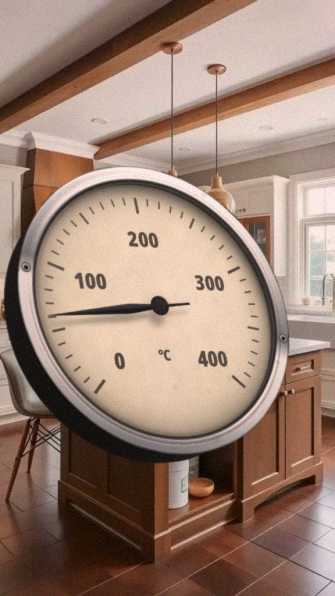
60 °C
